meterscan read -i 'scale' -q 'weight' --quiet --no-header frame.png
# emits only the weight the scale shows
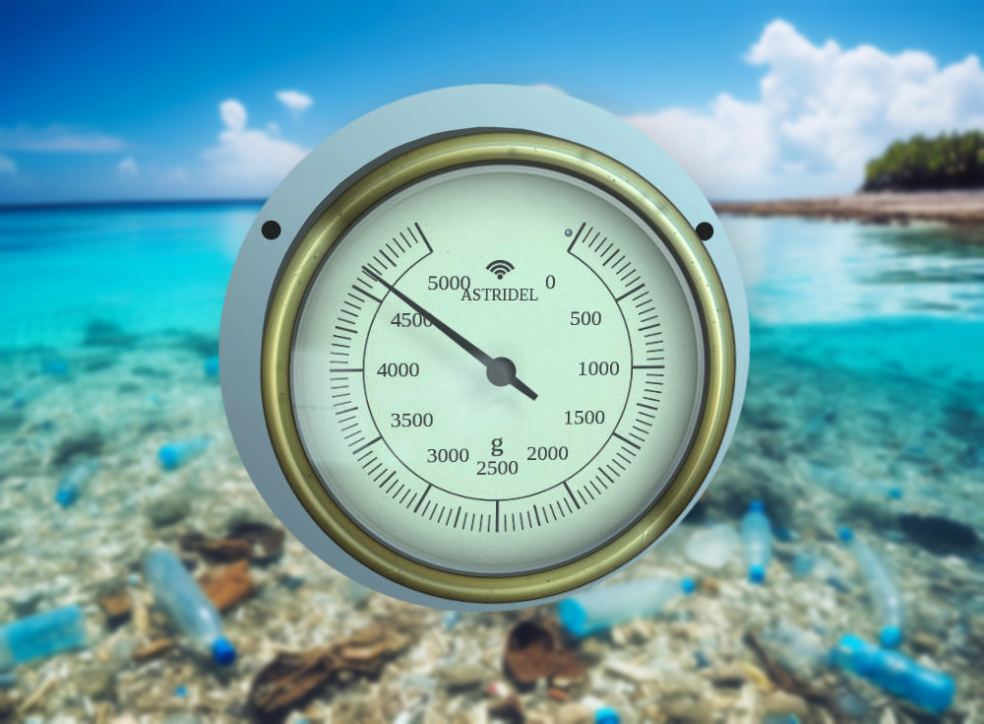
4625 g
